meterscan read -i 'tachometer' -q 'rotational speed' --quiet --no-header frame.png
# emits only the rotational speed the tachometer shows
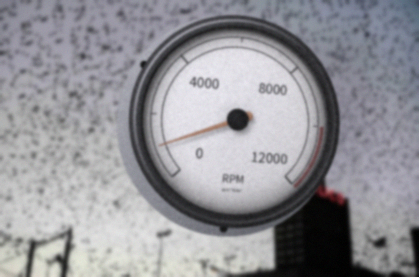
1000 rpm
